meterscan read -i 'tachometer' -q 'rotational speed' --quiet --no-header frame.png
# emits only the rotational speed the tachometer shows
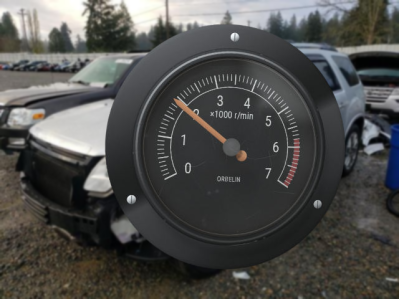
1900 rpm
